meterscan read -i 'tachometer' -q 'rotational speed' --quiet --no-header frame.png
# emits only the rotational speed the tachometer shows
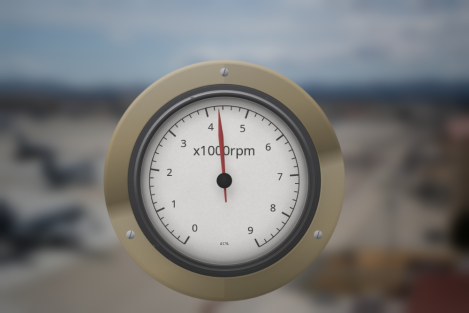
4300 rpm
